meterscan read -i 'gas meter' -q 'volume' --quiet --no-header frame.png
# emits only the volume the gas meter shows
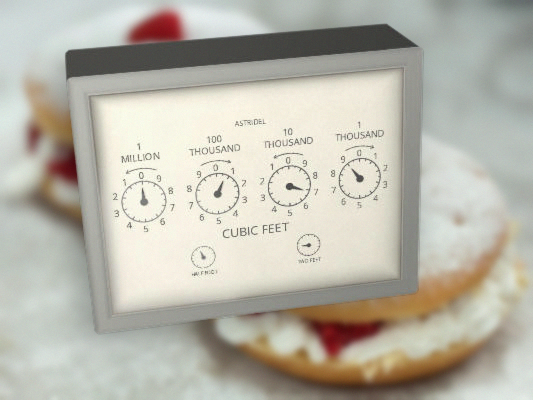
6900 ft³
